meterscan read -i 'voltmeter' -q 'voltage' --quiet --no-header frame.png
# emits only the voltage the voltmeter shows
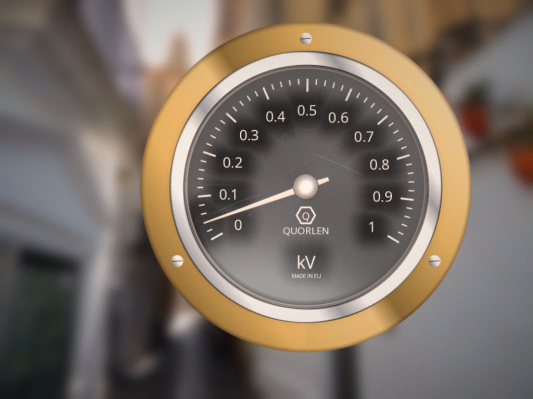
0.04 kV
